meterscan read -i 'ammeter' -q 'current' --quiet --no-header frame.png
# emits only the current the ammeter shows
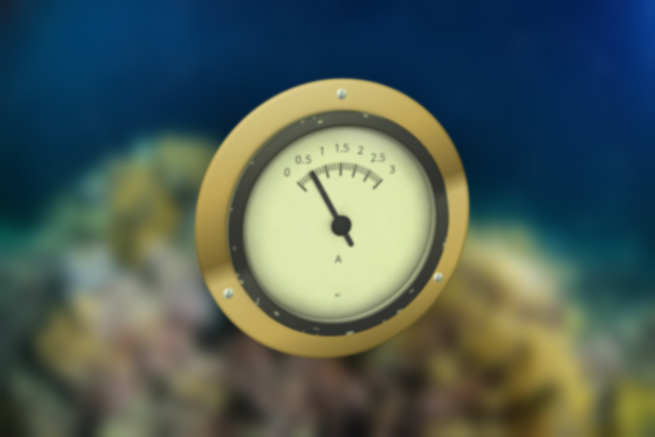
0.5 A
